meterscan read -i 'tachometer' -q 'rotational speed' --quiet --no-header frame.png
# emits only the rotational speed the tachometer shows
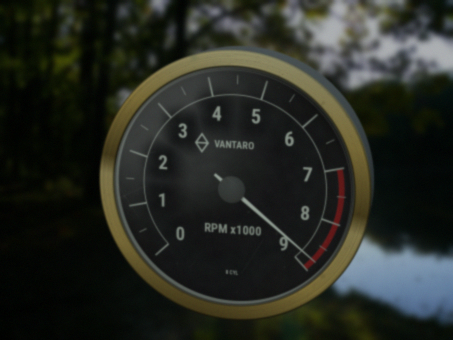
8750 rpm
